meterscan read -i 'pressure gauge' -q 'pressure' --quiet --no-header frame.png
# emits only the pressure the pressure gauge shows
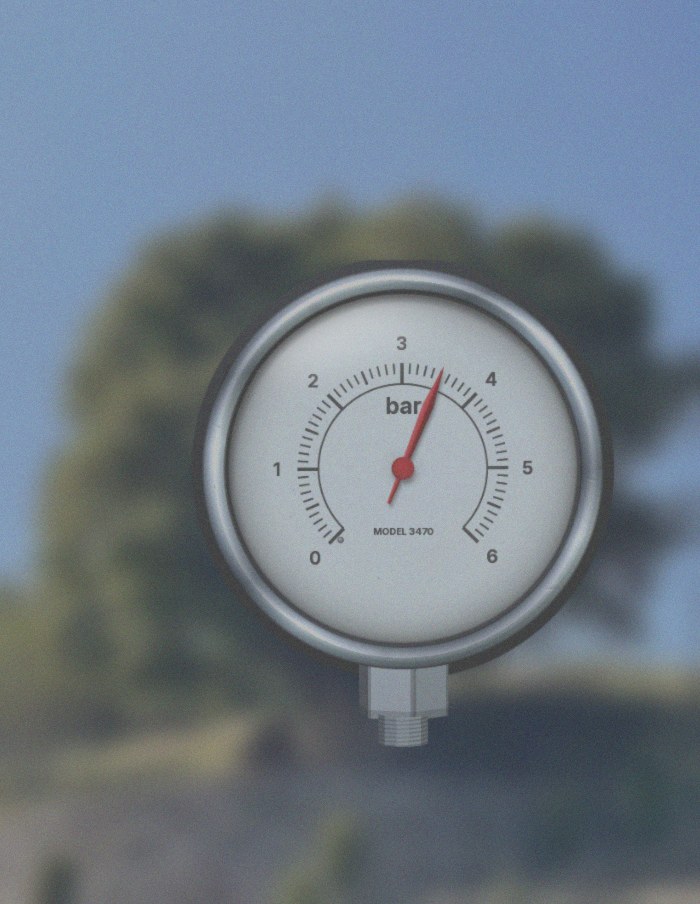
3.5 bar
